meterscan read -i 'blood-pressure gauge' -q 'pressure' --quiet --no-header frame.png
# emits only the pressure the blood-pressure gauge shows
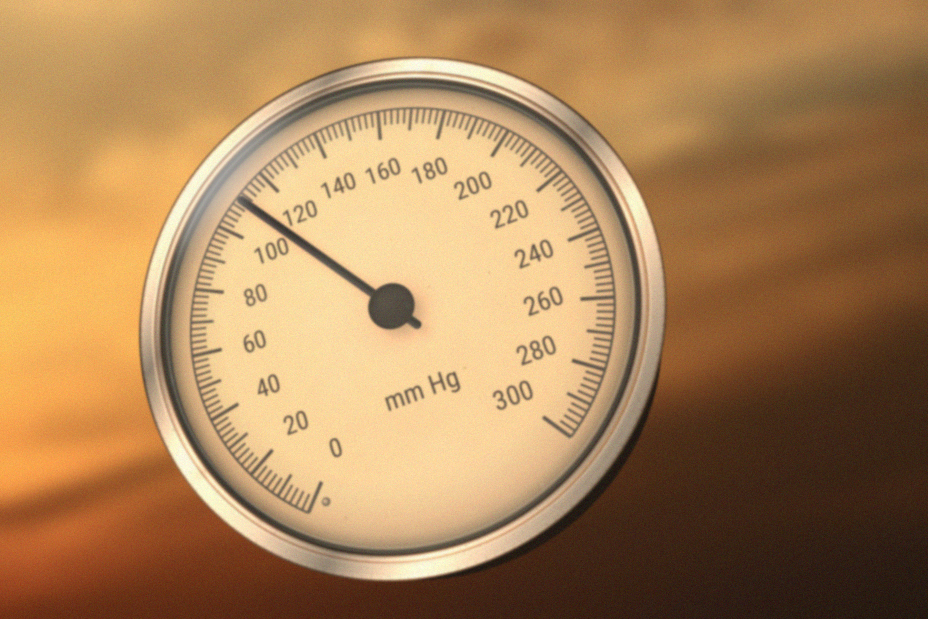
110 mmHg
